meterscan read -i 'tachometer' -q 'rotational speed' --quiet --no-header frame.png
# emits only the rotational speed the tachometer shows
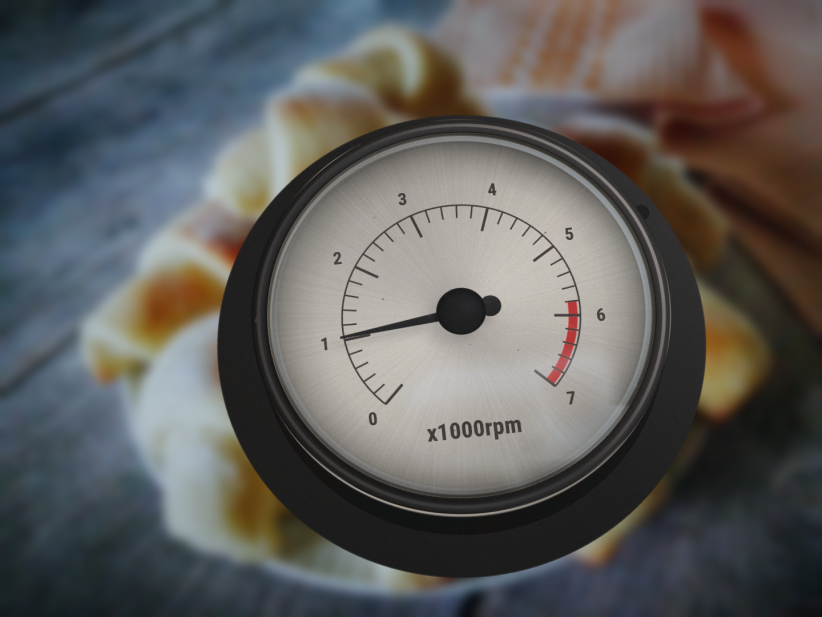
1000 rpm
